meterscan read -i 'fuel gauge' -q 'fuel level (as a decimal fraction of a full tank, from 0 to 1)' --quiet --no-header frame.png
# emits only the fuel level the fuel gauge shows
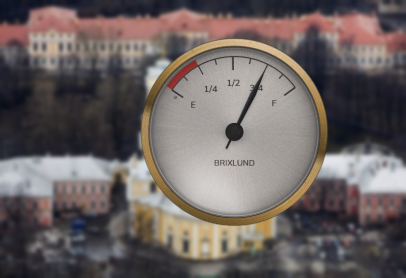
0.75
